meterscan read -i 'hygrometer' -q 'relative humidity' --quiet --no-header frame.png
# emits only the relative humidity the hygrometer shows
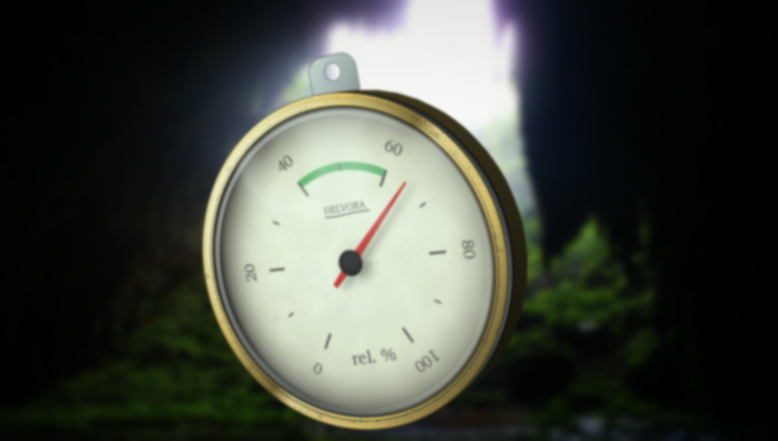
65 %
